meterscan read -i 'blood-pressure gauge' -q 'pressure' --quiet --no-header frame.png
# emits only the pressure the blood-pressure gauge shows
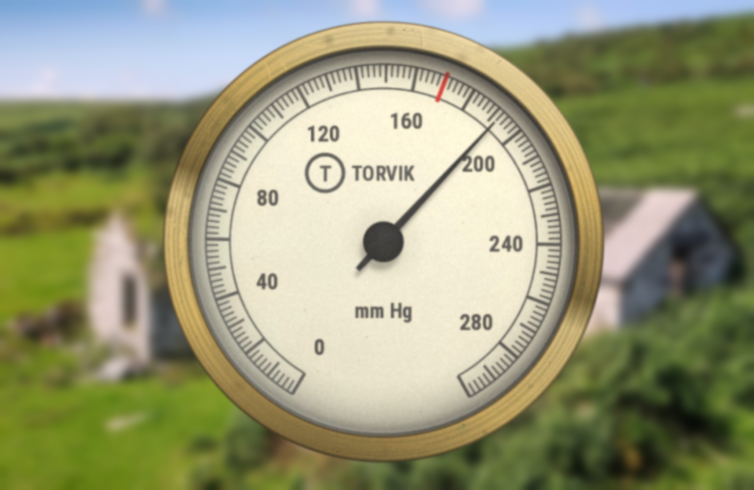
192 mmHg
